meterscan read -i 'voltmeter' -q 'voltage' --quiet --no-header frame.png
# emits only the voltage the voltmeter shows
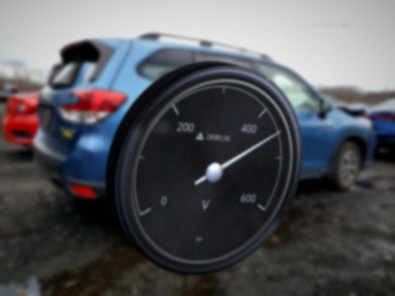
450 V
